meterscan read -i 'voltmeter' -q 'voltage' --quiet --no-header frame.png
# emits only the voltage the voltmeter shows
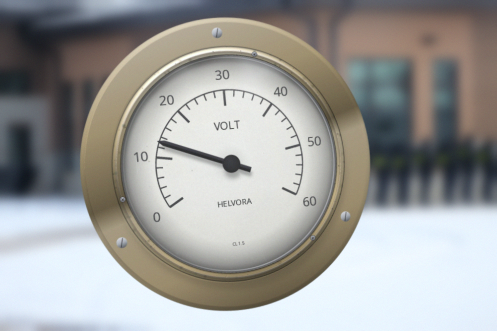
13 V
